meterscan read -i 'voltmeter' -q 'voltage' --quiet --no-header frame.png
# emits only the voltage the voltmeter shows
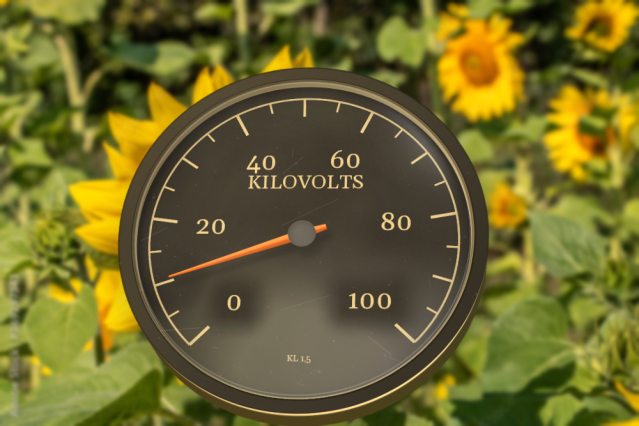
10 kV
